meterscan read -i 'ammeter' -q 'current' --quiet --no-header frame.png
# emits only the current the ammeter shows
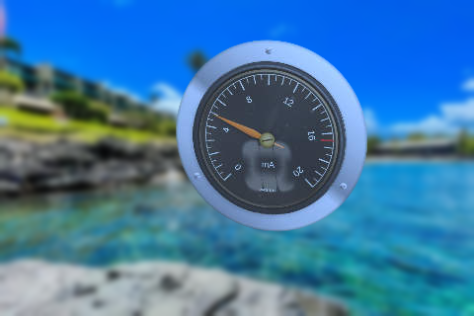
5 mA
